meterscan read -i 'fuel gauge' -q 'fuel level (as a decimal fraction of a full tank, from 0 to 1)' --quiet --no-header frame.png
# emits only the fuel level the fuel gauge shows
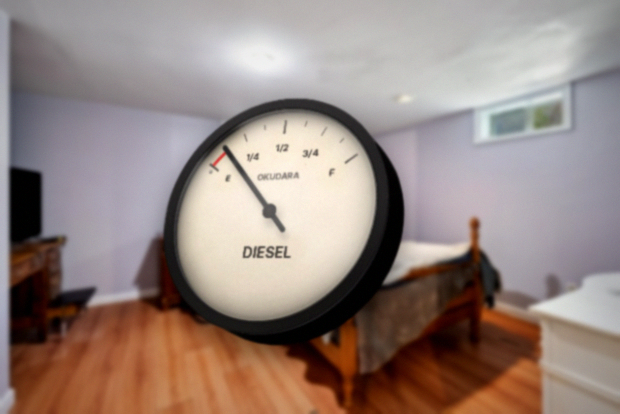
0.125
